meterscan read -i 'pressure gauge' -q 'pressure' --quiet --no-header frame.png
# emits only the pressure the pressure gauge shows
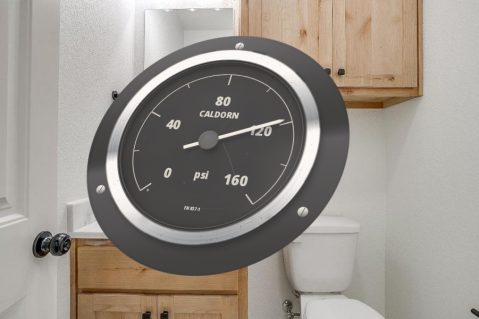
120 psi
